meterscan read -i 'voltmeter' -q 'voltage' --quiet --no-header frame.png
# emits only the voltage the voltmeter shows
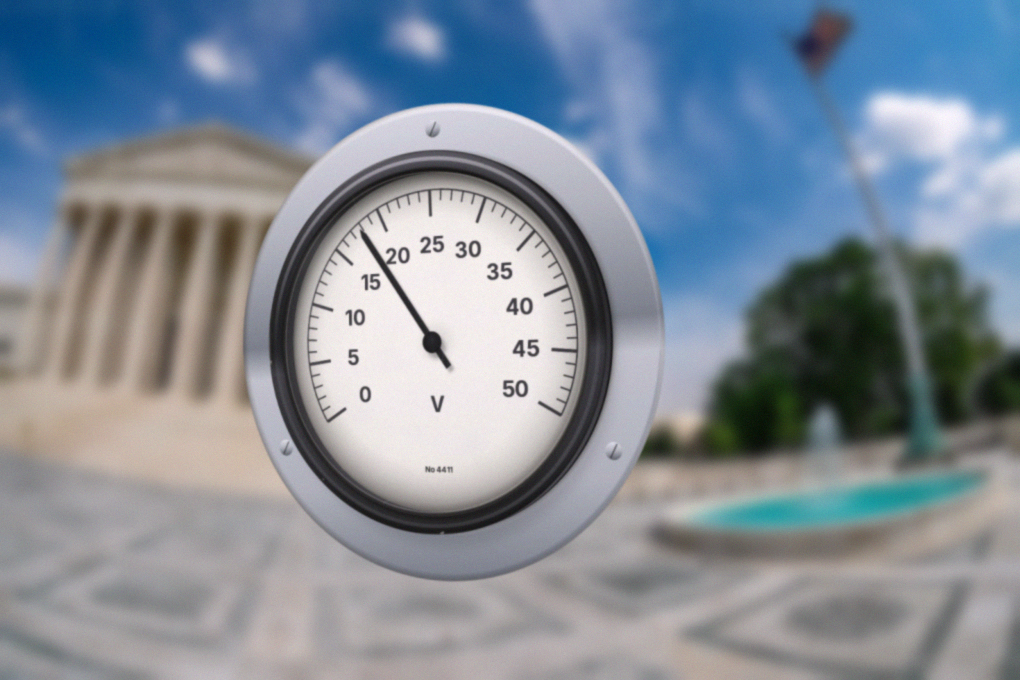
18 V
